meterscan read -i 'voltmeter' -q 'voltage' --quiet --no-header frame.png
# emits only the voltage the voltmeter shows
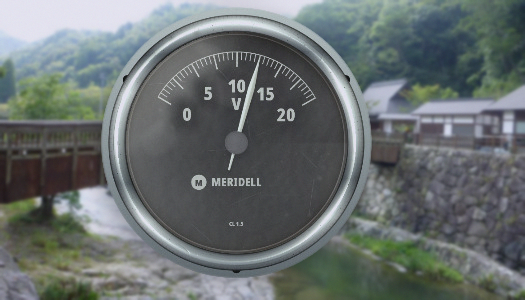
12.5 V
